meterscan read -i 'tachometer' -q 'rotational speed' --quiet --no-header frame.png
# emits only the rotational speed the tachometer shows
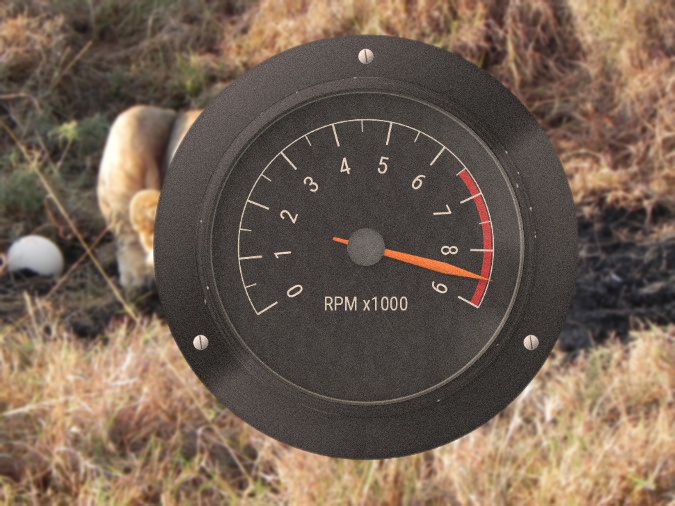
8500 rpm
